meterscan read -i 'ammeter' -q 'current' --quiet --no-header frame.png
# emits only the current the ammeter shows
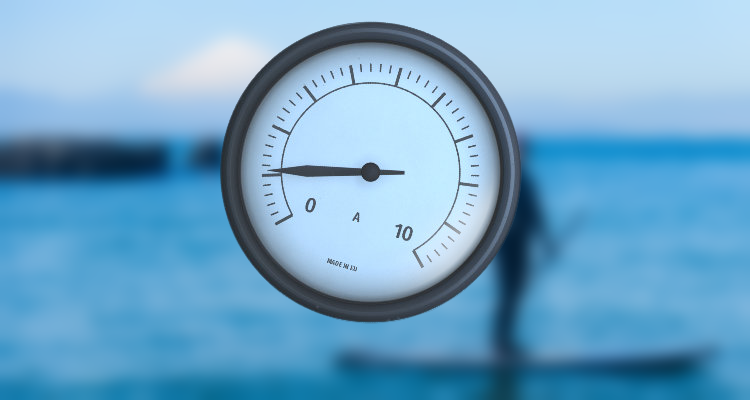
1.1 A
